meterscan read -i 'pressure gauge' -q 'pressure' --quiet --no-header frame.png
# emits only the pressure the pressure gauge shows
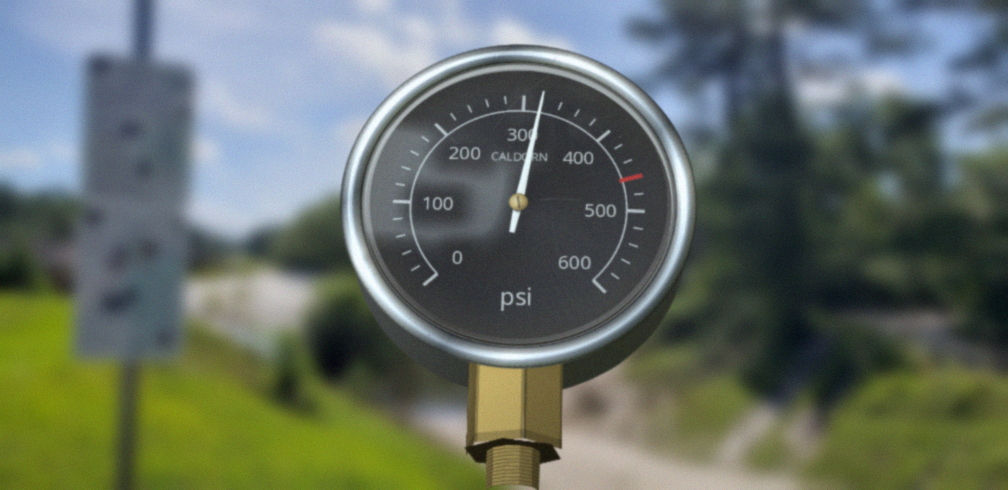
320 psi
